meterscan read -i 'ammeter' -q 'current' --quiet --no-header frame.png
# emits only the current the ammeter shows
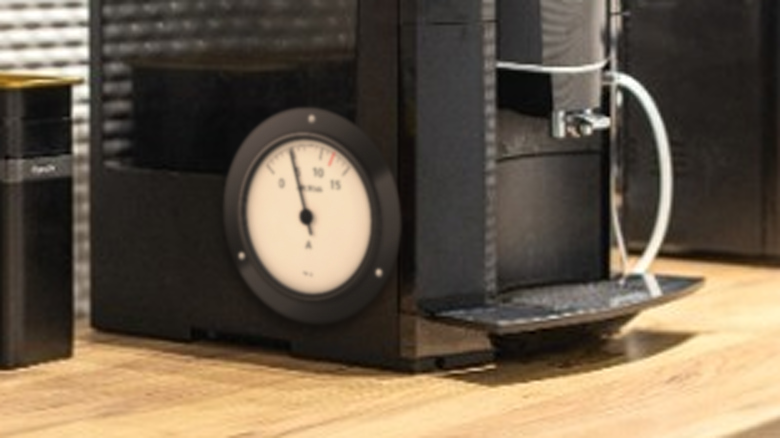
5 A
